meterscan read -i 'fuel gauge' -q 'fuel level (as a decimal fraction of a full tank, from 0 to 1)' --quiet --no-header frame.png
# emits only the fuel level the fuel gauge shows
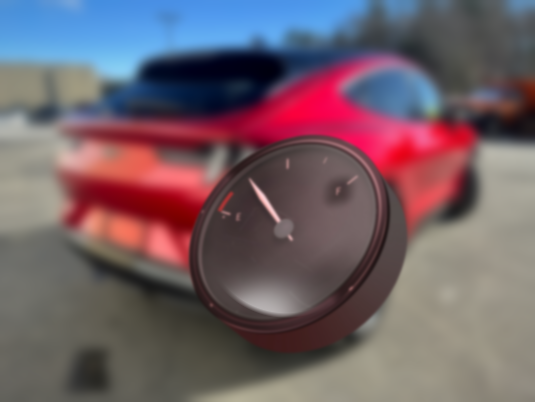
0.25
